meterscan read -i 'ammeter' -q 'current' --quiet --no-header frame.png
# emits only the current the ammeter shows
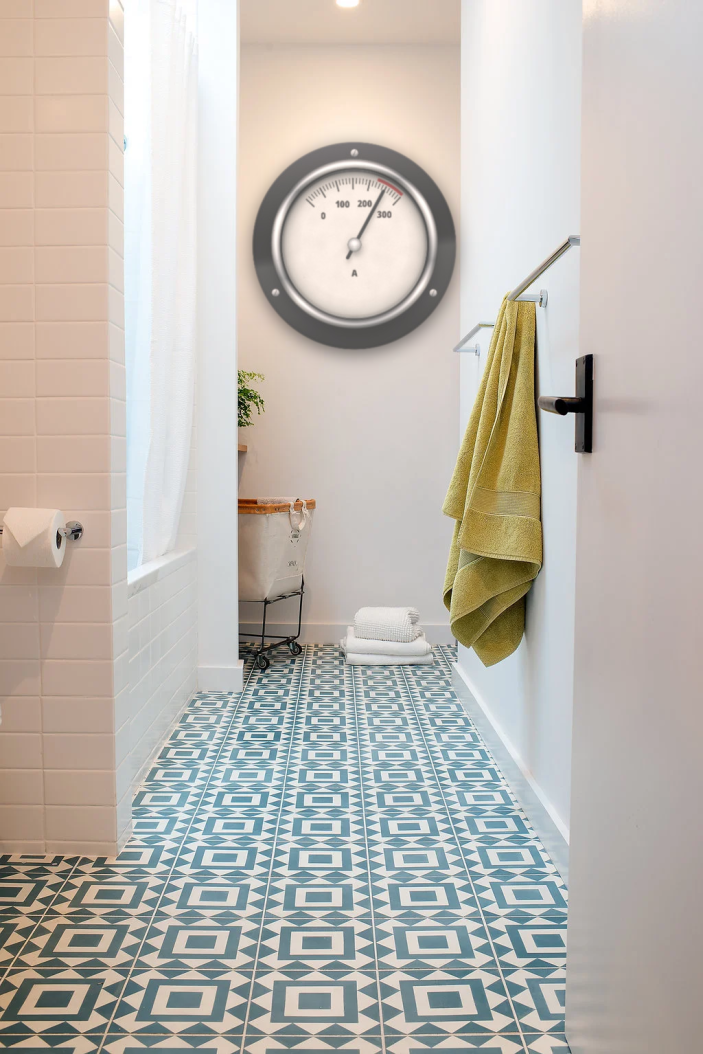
250 A
